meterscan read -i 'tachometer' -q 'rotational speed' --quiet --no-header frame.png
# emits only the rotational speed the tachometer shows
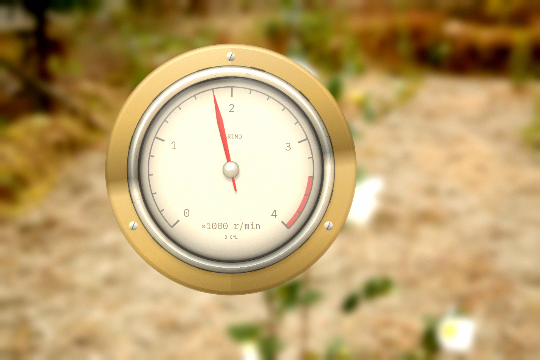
1800 rpm
